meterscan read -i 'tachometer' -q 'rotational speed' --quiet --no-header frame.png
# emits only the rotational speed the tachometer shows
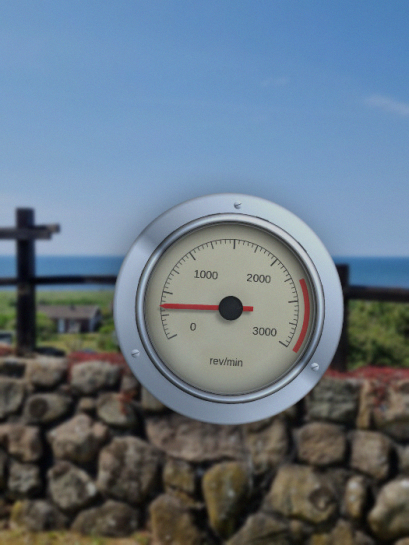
350 rpm
